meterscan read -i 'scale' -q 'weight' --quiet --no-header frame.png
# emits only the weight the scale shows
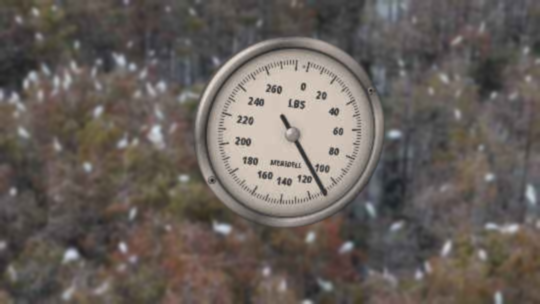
110 lb
